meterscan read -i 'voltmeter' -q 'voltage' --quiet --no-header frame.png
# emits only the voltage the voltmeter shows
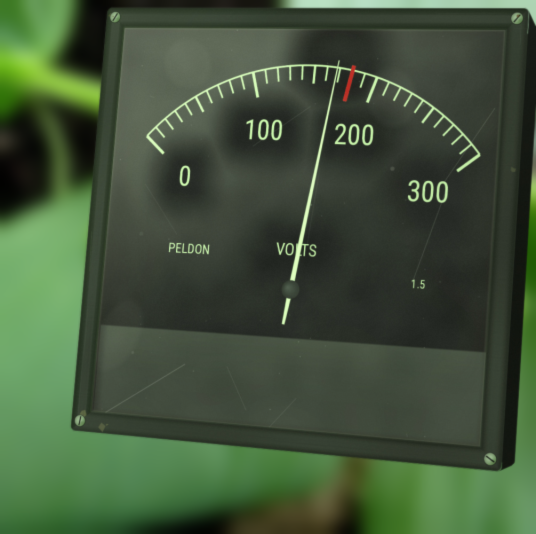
170 V
